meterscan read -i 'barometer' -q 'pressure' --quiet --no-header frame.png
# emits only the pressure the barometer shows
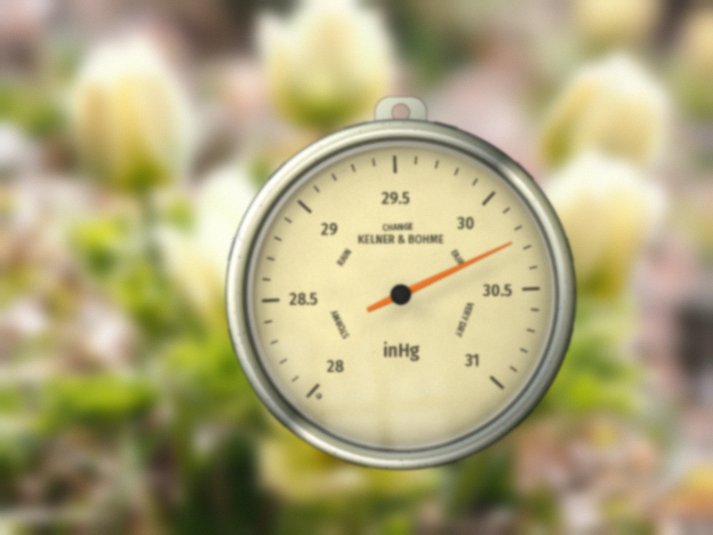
30.25 inHg
